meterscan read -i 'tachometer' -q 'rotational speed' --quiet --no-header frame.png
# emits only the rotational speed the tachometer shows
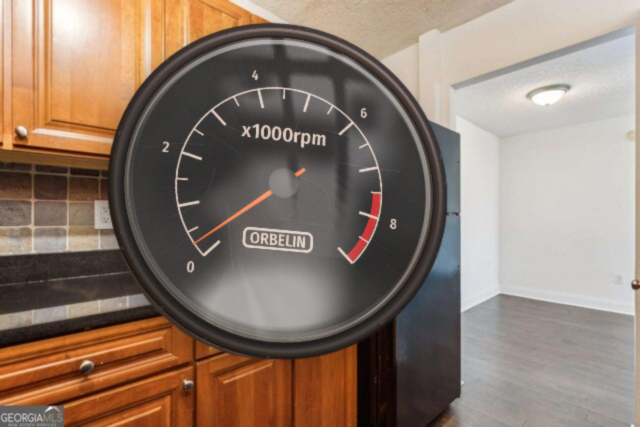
250 rpm
